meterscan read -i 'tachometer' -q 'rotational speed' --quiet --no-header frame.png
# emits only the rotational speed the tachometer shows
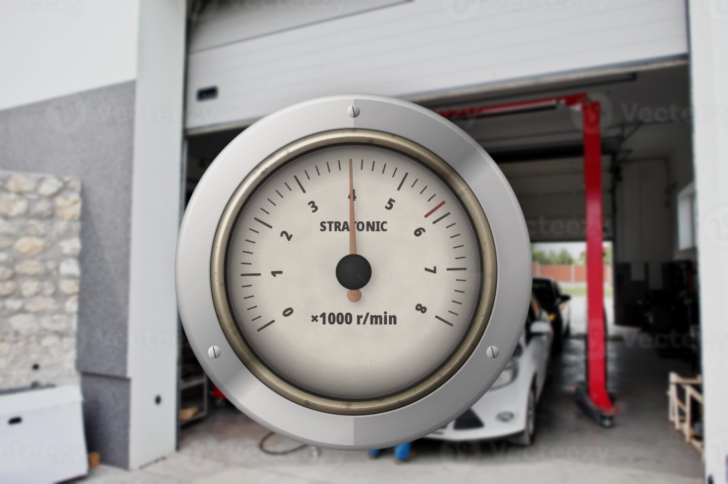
4000 rpm
